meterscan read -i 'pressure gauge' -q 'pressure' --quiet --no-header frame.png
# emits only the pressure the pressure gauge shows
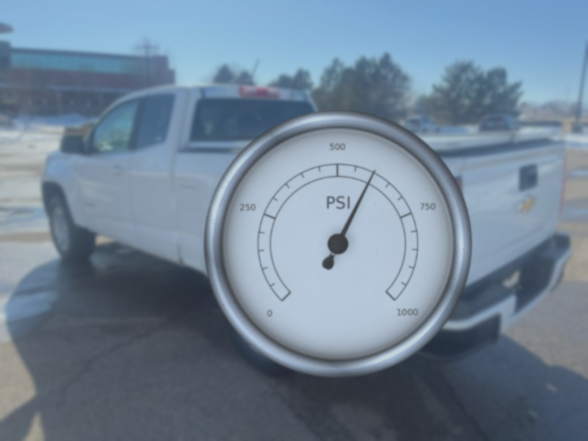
600 psi
